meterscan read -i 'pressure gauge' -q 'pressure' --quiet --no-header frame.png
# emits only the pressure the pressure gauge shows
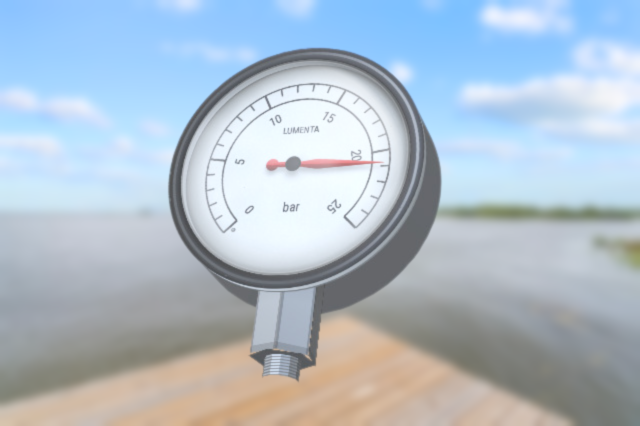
21 bar
